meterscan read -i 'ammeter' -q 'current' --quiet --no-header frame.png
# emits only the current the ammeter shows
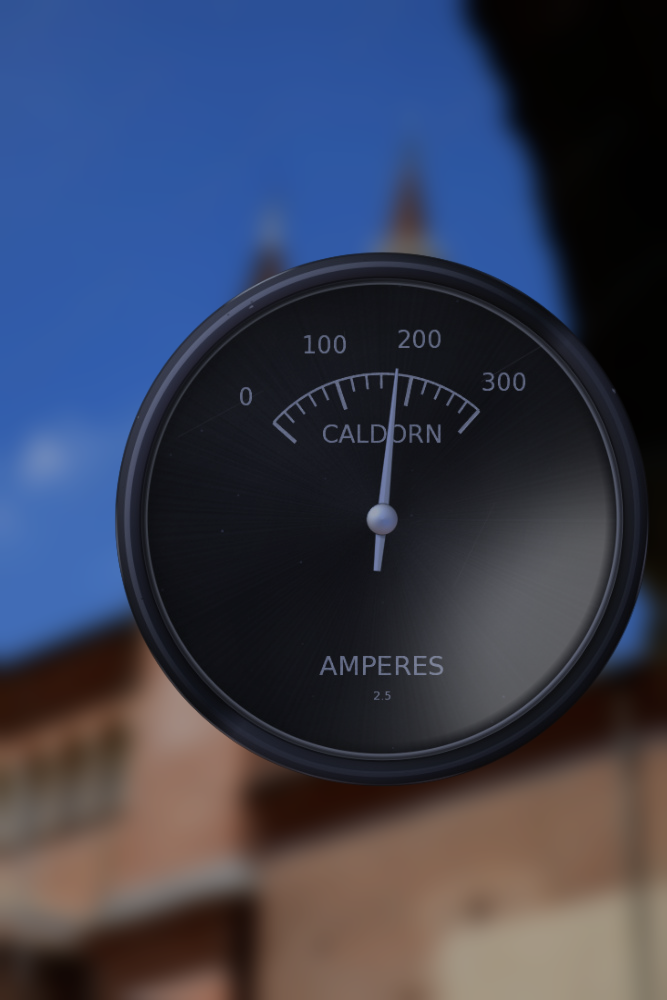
180 A
